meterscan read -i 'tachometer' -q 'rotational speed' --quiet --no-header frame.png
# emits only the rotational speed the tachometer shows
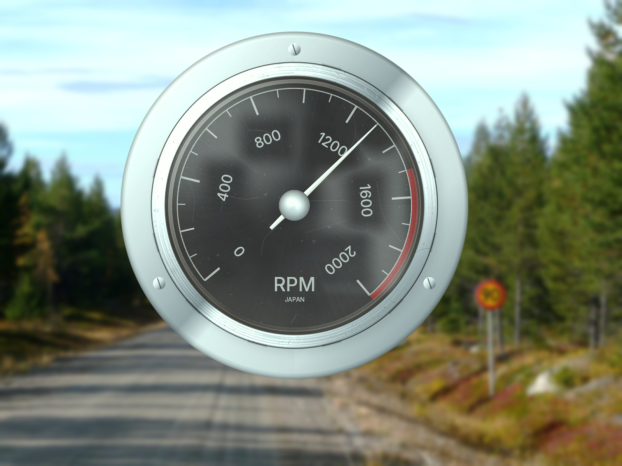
1300 rpm
